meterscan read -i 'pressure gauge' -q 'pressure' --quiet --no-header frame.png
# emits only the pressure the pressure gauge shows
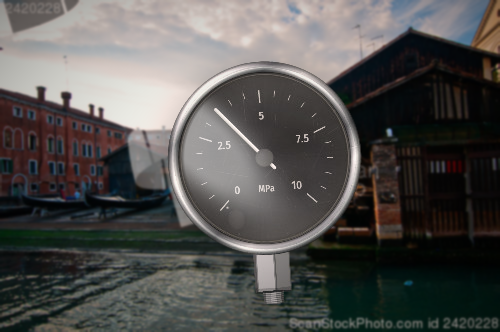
3.5 MPa
